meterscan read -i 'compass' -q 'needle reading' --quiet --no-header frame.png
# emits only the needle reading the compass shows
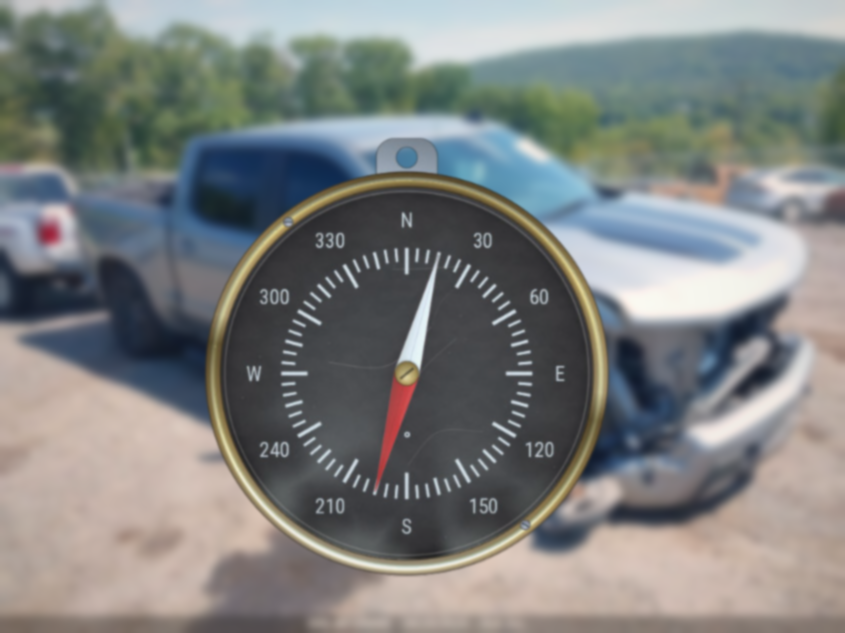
195 °
